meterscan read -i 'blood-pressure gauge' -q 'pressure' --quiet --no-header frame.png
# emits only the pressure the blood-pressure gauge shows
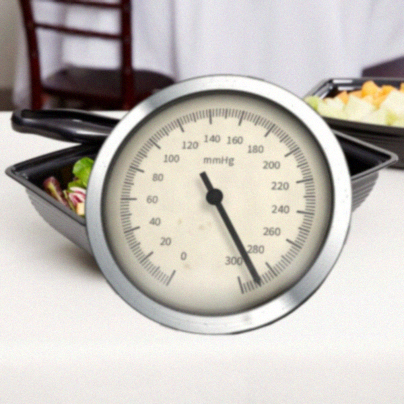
290 mmHg
